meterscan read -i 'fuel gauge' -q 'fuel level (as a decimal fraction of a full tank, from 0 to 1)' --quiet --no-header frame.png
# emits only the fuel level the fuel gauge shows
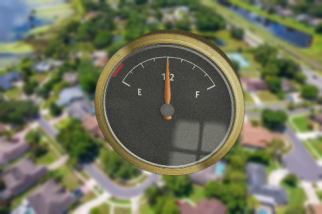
0.5
